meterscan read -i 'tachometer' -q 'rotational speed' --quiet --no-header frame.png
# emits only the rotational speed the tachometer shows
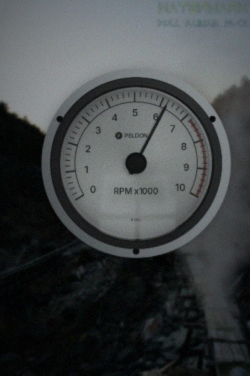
6200 rpm
